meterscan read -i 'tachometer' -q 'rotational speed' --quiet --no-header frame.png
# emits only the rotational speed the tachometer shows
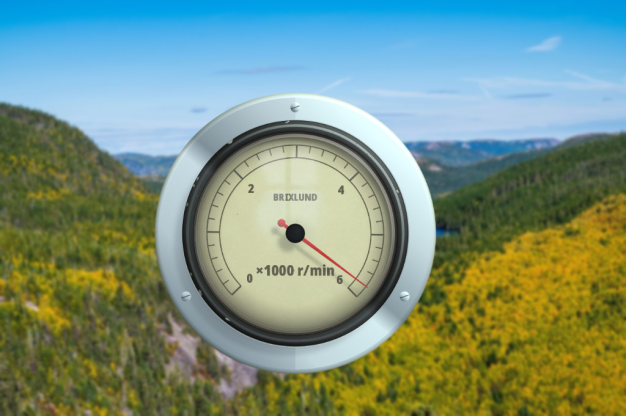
5800 rpm
